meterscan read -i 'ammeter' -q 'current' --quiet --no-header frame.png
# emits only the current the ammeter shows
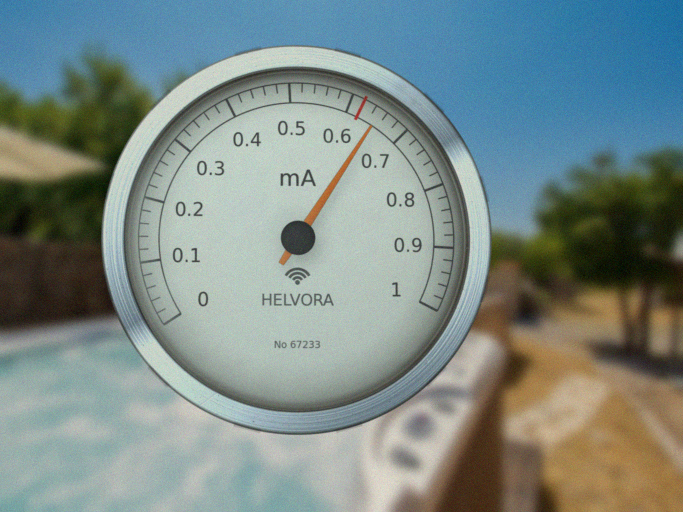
0.65 mA
